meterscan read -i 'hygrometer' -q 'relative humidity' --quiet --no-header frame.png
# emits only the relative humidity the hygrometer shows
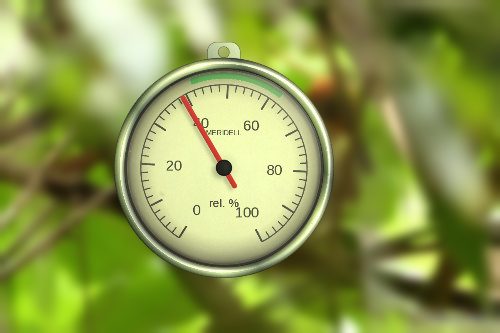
39 %
